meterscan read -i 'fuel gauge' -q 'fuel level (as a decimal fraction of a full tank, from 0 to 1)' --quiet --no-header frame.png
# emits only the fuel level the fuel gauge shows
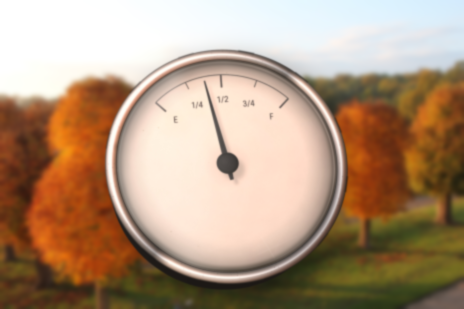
0.375
